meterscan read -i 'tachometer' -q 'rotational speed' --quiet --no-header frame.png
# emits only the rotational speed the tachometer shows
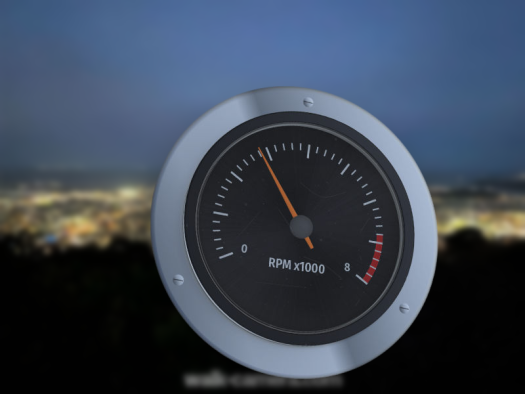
2800 rpm
